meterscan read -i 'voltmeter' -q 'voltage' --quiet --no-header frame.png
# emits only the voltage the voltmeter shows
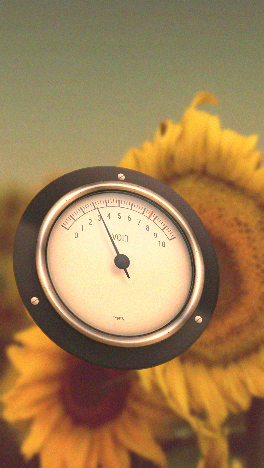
3 V
